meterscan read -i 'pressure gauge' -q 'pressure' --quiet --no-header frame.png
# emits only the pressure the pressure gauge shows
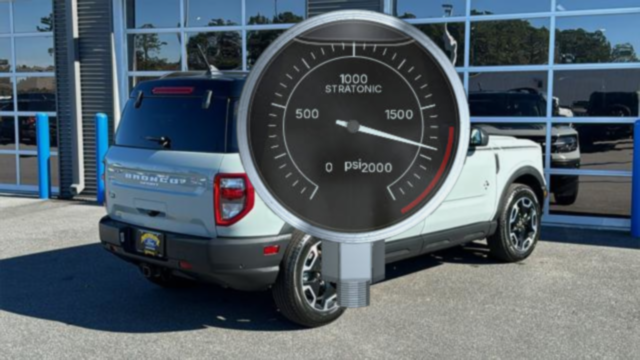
1700 psi
